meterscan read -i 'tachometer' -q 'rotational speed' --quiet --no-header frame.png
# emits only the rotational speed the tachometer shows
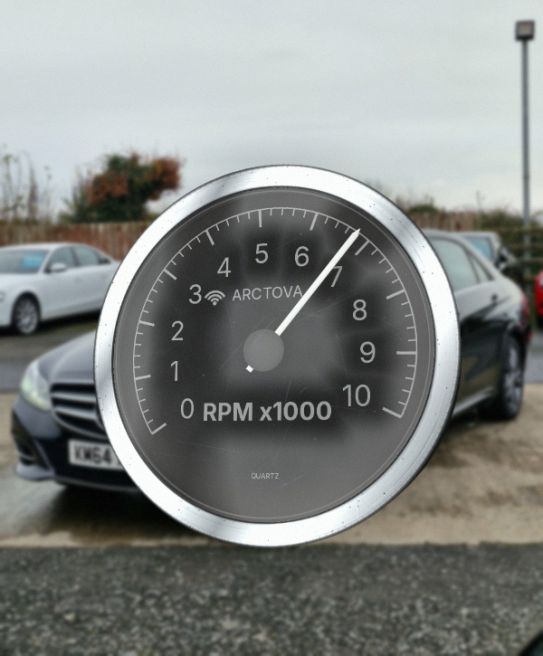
6800 rpm
